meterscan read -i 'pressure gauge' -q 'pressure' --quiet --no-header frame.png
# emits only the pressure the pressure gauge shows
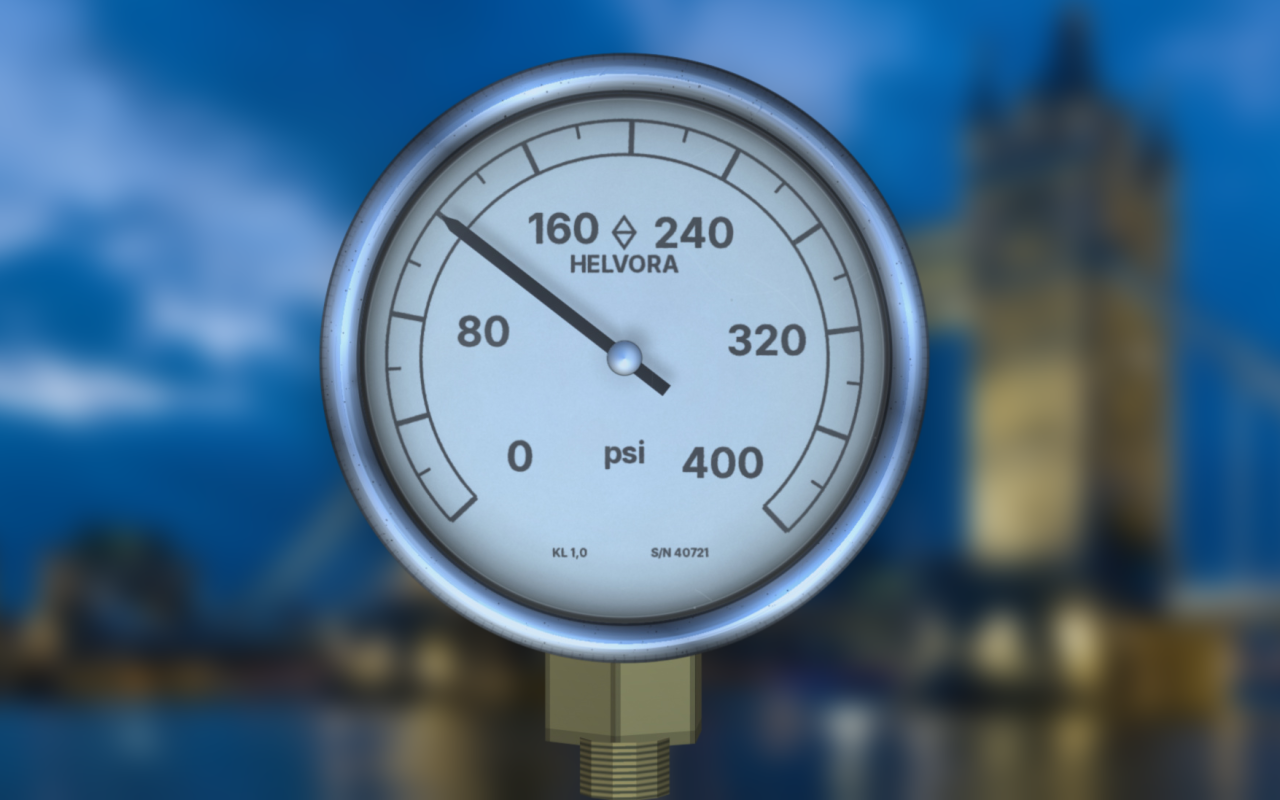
120 psi
